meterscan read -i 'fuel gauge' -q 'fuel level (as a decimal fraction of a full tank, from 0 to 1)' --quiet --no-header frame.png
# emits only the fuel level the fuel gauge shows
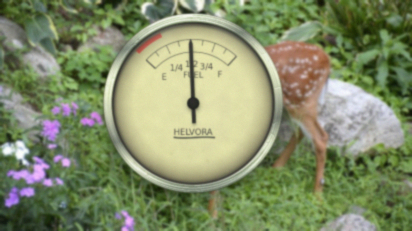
0.5
